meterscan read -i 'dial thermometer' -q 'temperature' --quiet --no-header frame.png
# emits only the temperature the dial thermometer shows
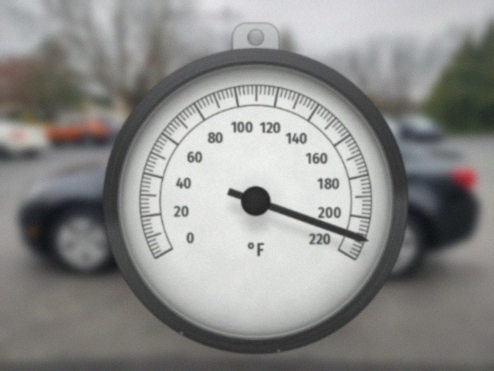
210 °F
